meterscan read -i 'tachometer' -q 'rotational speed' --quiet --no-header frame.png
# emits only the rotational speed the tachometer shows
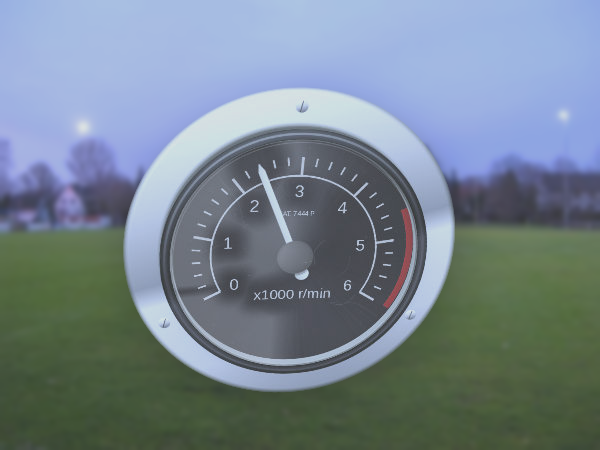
2400 rpm
